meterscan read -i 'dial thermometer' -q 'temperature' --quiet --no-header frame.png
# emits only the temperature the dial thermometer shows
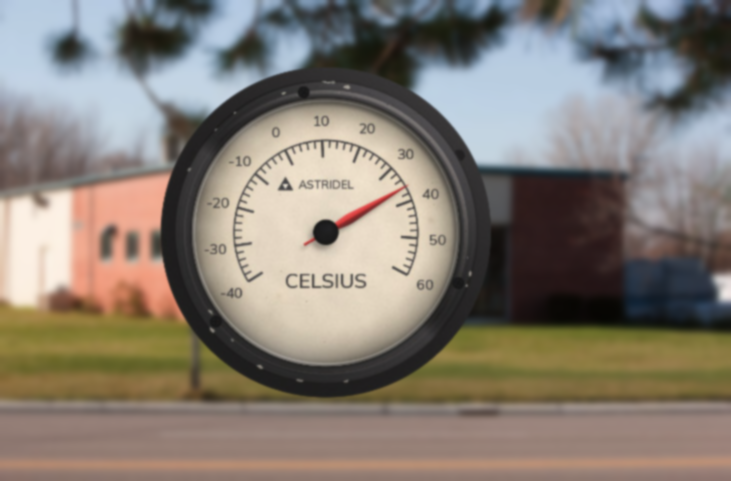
36 °C
